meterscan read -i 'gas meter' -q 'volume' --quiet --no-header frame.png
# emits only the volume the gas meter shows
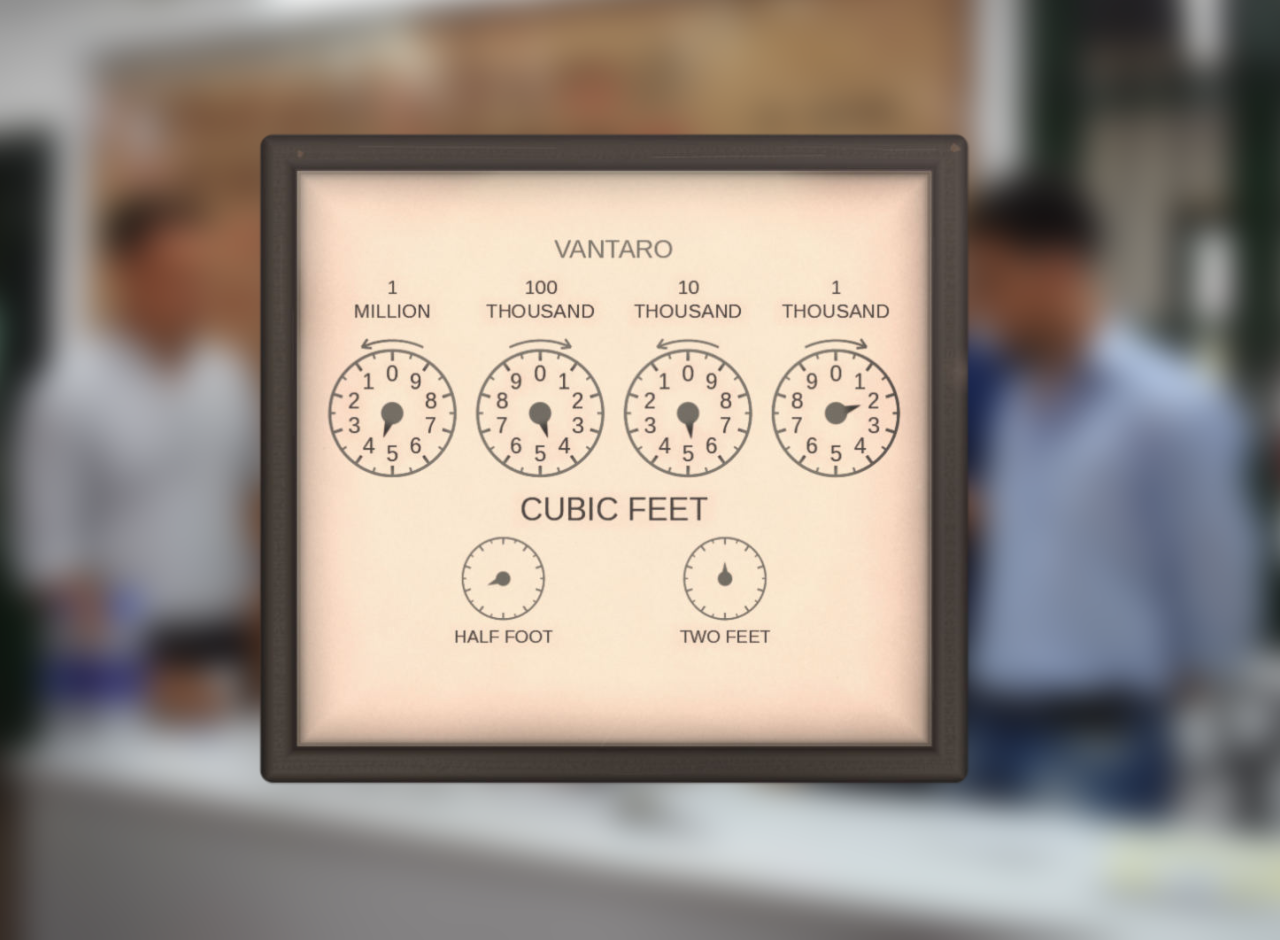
445200 ft³
